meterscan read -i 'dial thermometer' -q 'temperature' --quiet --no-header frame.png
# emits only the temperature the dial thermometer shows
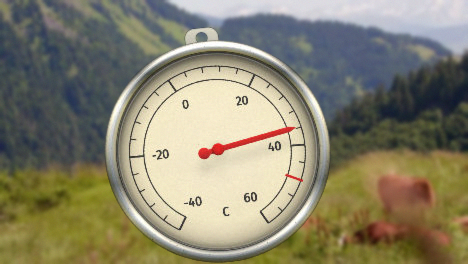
36 °C
